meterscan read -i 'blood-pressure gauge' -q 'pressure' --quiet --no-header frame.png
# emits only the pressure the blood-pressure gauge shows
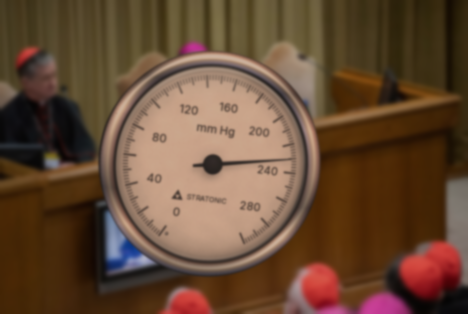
230 mmHg
